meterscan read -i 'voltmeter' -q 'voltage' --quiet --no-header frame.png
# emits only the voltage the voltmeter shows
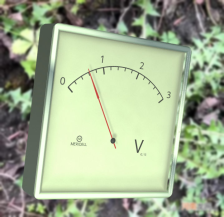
0.6 V
